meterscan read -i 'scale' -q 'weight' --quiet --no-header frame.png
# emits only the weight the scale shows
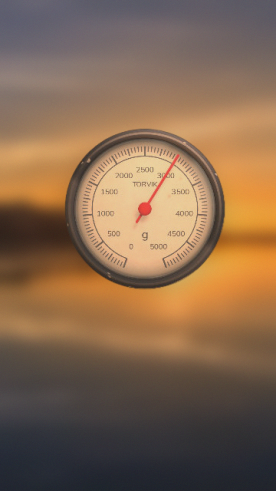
3000 g
